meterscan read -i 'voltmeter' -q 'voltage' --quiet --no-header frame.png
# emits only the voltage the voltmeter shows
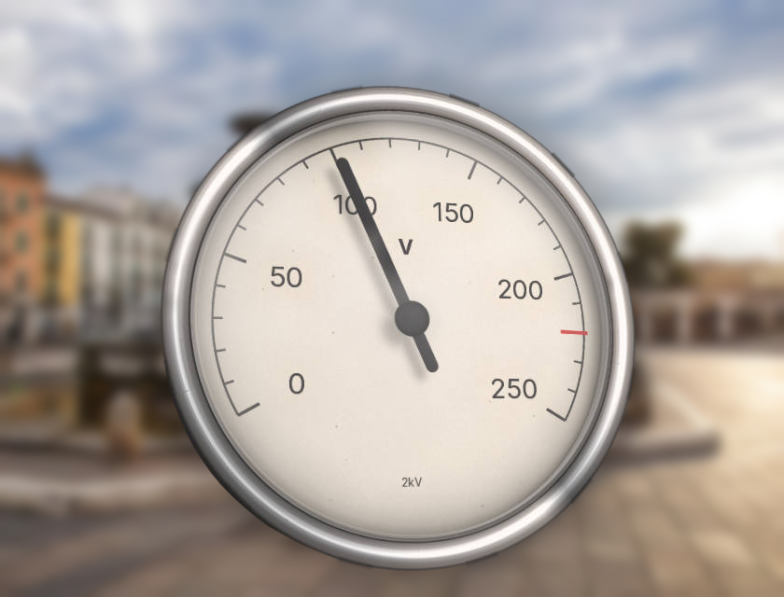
100 V
